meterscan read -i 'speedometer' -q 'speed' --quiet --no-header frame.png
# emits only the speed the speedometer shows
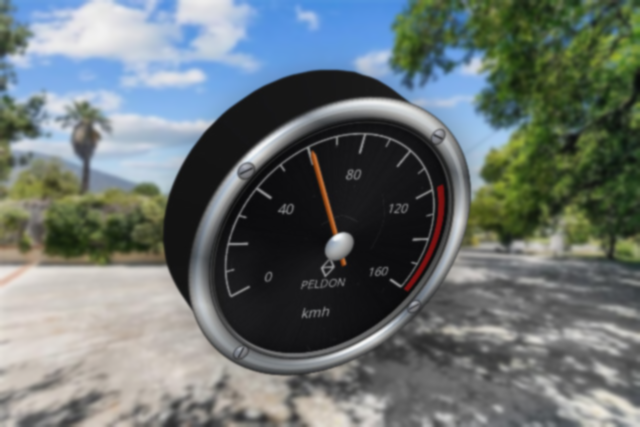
60 km/h
